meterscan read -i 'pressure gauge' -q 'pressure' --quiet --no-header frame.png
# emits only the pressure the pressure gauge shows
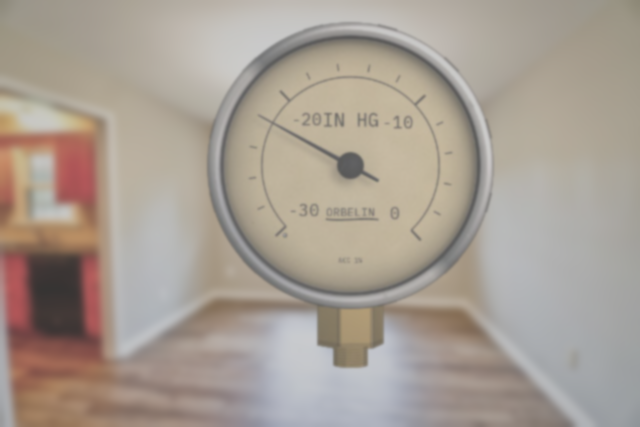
-22 inHg
